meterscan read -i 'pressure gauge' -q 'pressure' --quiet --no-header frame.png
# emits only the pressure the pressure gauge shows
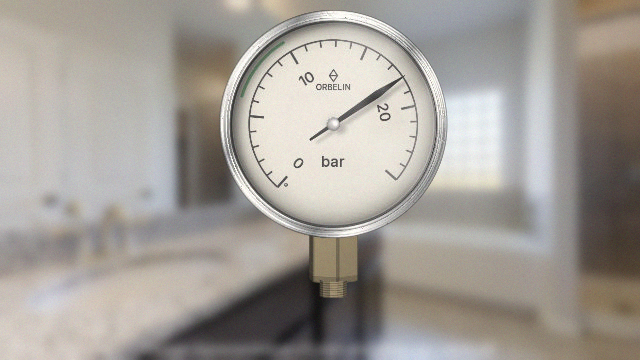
18 bar
